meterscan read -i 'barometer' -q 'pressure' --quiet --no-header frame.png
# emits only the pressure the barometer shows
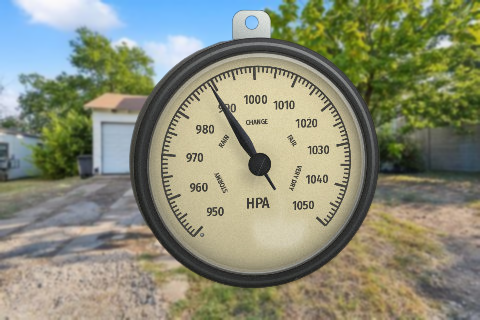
989 hPa
